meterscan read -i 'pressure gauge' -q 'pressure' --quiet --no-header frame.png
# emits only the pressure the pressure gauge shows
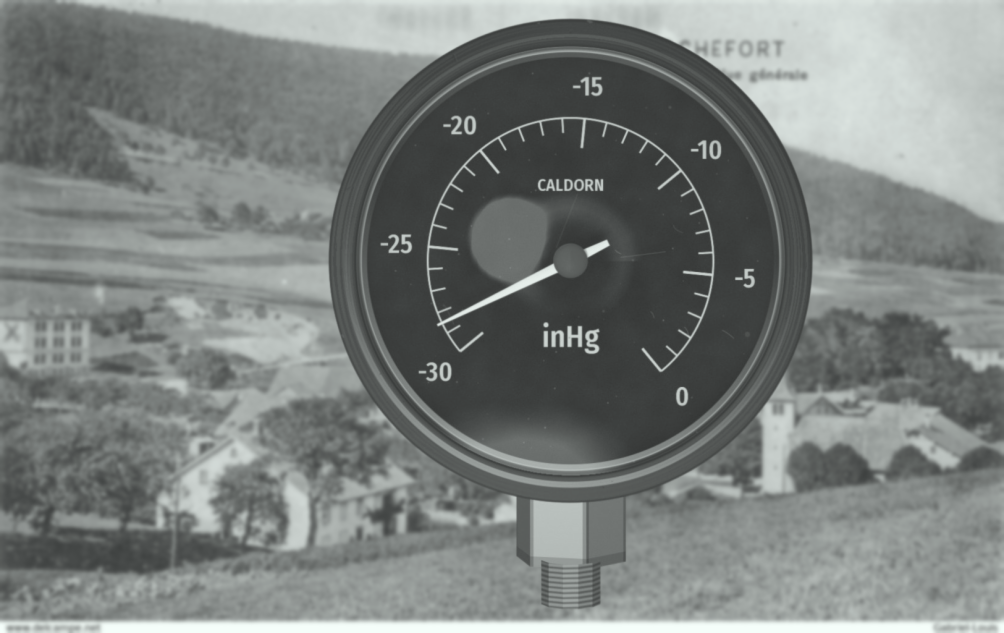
-28.5 inHg
